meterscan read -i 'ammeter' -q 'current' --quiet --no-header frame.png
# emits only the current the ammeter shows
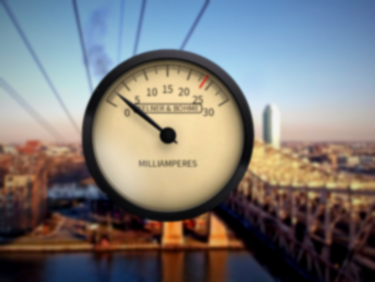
2.5 mA
